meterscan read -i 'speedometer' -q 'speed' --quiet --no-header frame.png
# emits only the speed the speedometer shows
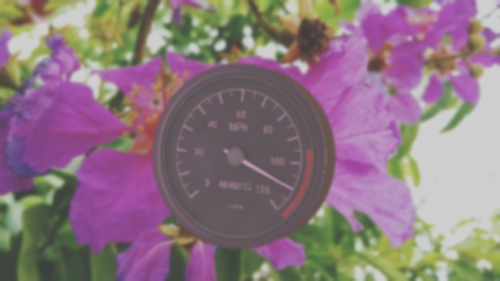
110 mph
